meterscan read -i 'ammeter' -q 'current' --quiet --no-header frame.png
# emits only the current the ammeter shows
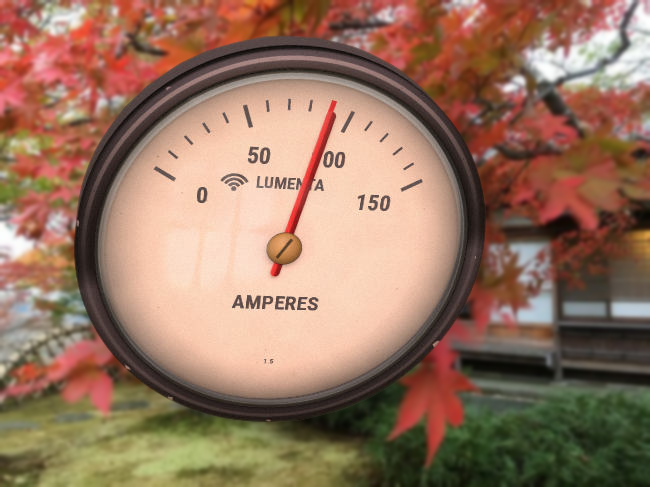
90 A
